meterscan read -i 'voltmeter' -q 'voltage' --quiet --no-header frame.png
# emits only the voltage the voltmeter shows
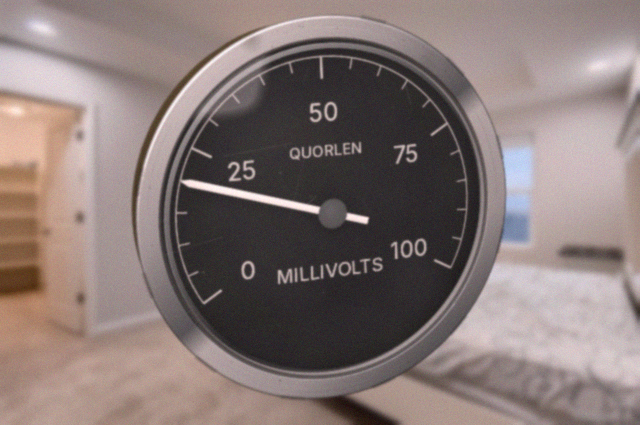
20 mV
